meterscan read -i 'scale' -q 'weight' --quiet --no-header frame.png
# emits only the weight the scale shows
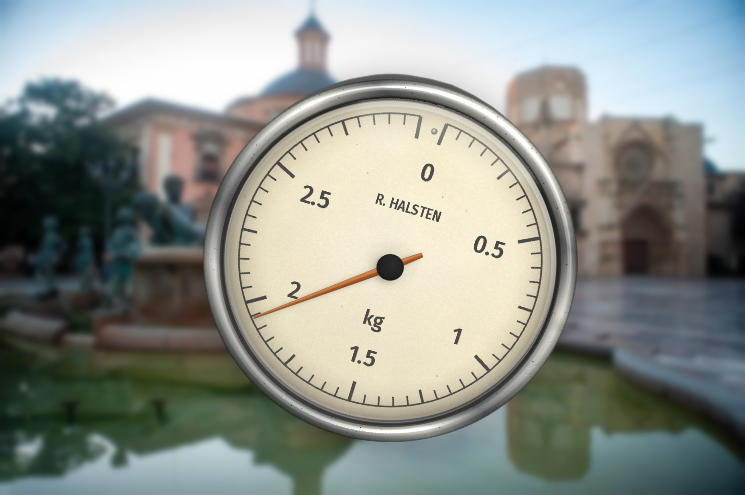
1.95 kg
